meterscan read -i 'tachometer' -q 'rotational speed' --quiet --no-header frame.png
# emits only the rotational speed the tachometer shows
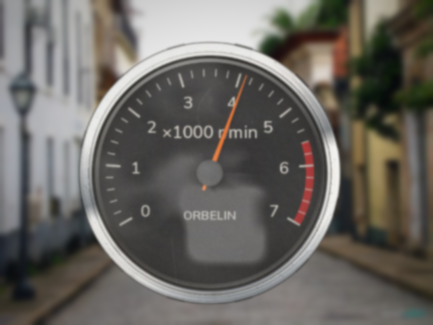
4100 rpm
